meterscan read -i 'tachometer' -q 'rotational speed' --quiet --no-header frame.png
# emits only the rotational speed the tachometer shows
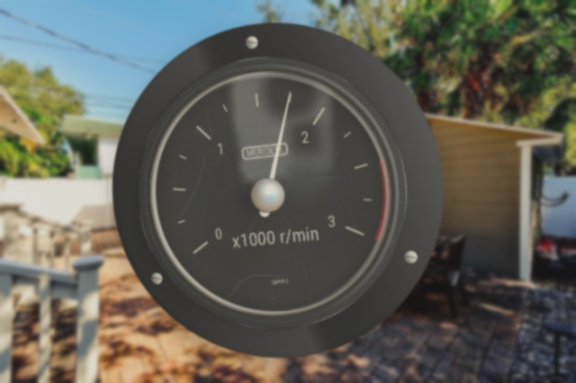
1750 rpm
